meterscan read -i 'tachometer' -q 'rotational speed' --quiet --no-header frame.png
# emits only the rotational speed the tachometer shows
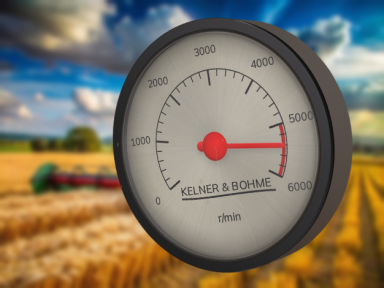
5400 rpm
